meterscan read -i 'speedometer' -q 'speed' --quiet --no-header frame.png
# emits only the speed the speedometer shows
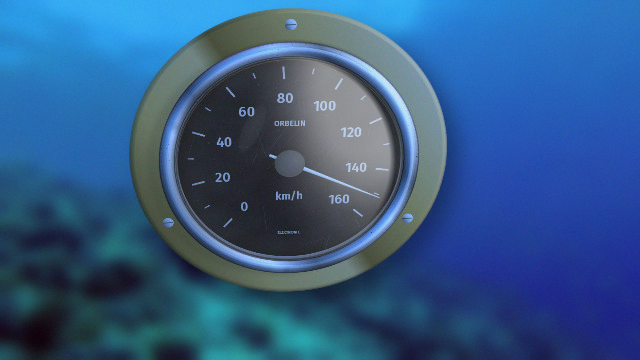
150 km/h
